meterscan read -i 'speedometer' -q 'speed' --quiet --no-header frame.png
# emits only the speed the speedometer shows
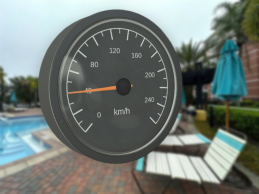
40 km/h
